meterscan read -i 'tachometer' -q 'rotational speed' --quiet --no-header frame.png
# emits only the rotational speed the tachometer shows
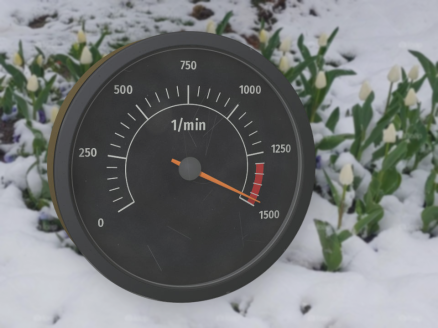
1475 rpm
